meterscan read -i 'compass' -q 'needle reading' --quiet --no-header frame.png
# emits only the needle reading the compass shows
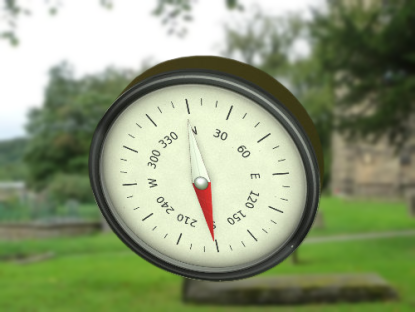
180 °
